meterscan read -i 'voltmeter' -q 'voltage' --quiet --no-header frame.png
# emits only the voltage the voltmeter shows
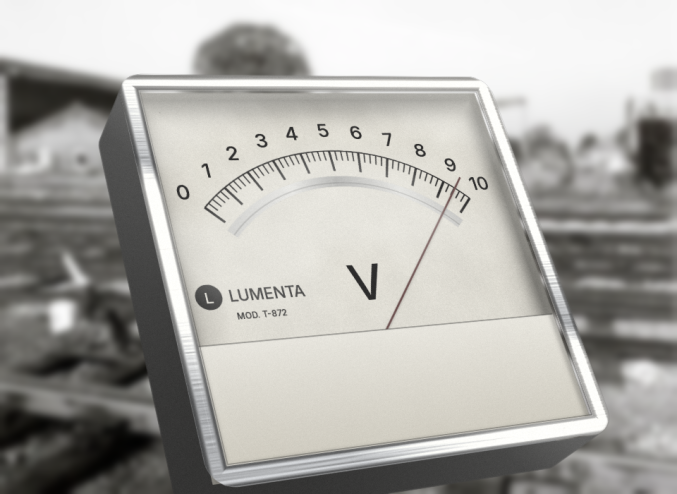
9.4 V
